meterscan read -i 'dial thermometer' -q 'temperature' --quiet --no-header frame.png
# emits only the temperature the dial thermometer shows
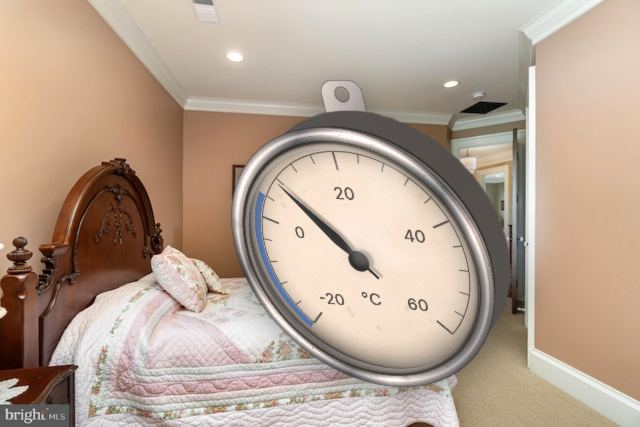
8 °C
